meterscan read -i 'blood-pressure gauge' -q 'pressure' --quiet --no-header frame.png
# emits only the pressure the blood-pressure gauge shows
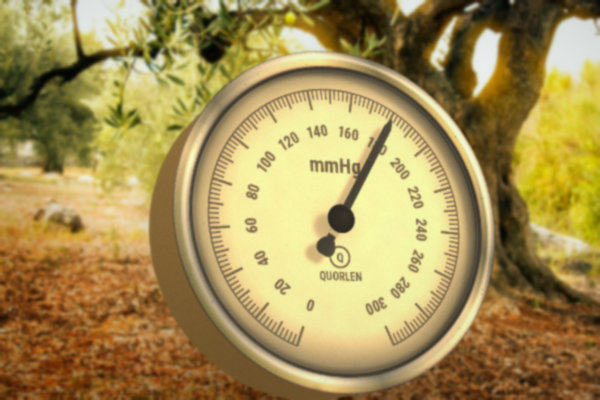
180 mmHg
